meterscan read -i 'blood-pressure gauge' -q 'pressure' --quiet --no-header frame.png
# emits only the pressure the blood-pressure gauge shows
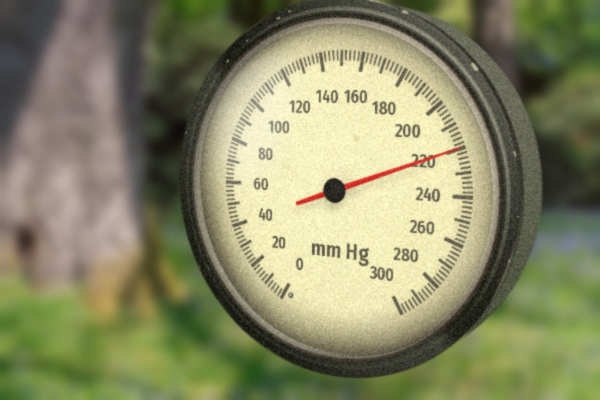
220 mmHg
